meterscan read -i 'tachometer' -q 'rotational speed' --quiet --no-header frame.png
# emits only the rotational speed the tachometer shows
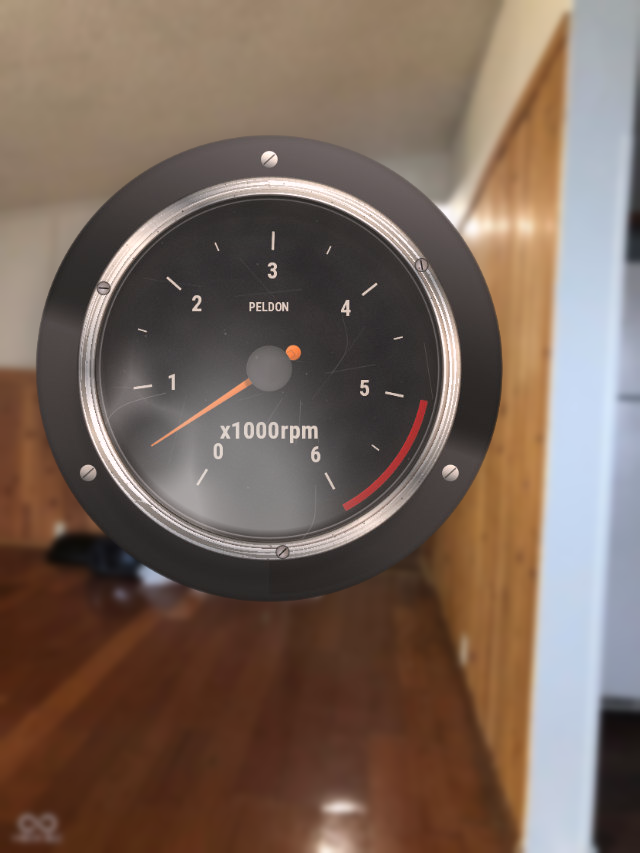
500 rpm
